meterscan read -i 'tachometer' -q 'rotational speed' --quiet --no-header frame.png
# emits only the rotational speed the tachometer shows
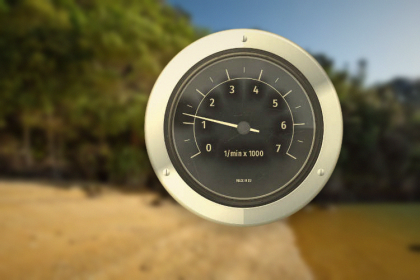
1250 rpm
